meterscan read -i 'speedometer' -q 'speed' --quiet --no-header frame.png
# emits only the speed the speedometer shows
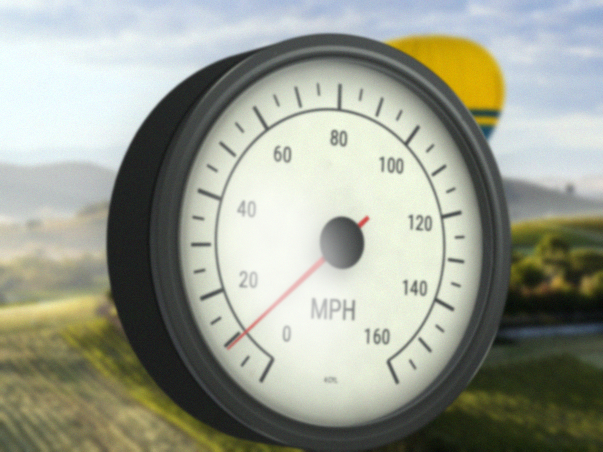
10 mph
